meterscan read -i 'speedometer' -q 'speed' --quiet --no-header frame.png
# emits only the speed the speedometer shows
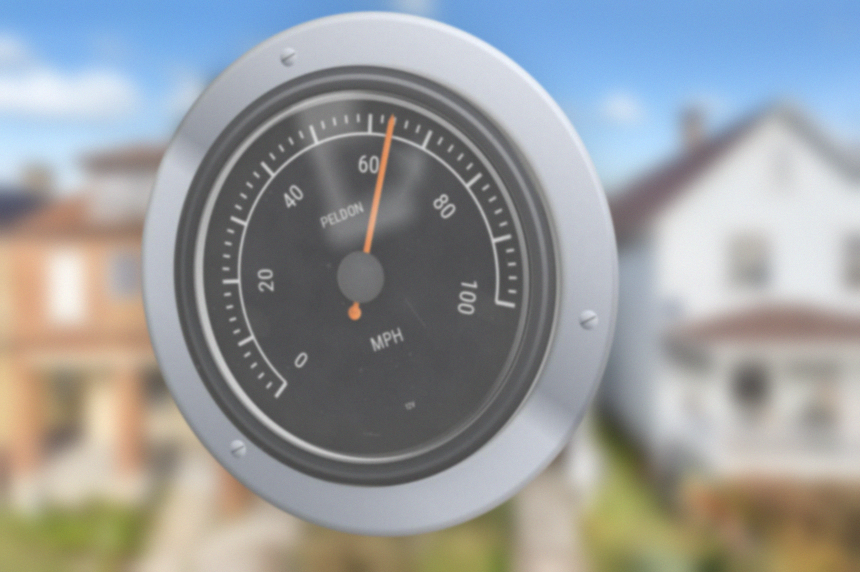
64 mph
